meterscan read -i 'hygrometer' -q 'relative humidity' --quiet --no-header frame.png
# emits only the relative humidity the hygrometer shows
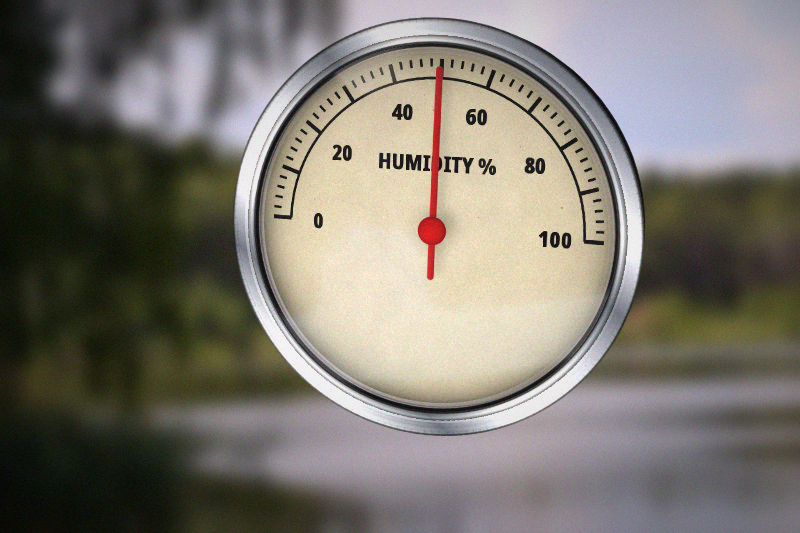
50 %
